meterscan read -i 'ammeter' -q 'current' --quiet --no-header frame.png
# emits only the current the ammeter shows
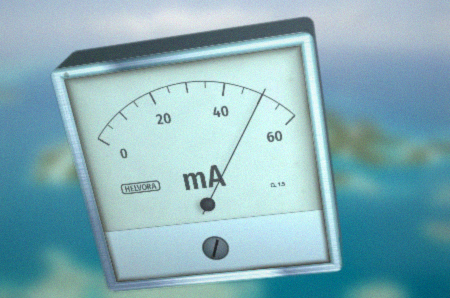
50 mA
